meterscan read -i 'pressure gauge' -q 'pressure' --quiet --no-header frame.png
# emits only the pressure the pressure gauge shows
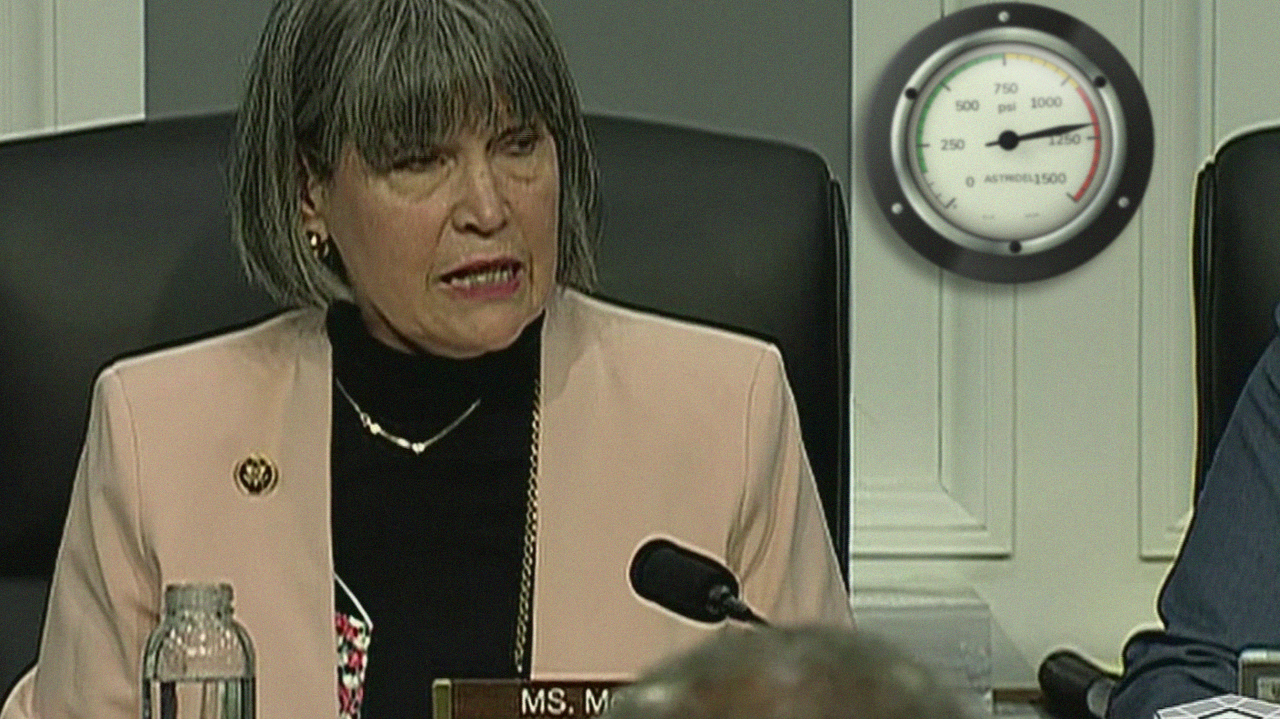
1200 psi
